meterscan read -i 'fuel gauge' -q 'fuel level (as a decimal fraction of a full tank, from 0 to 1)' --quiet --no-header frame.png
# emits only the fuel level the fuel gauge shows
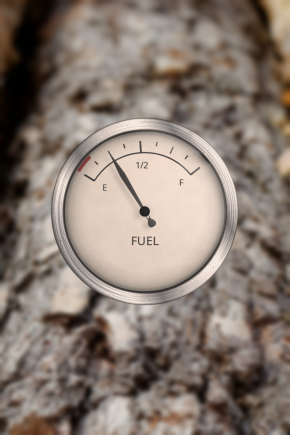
0.25
